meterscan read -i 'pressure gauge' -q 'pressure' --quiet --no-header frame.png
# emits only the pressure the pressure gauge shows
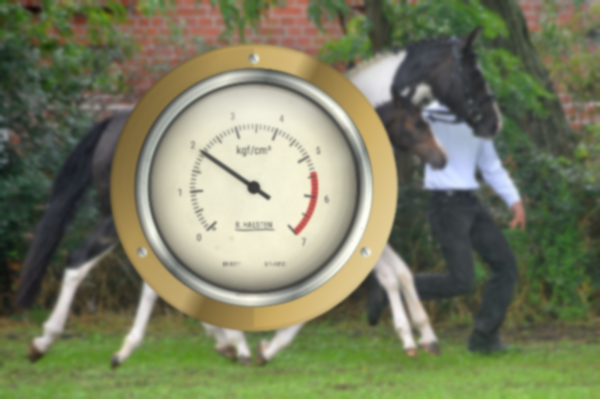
2 kg/cm²
